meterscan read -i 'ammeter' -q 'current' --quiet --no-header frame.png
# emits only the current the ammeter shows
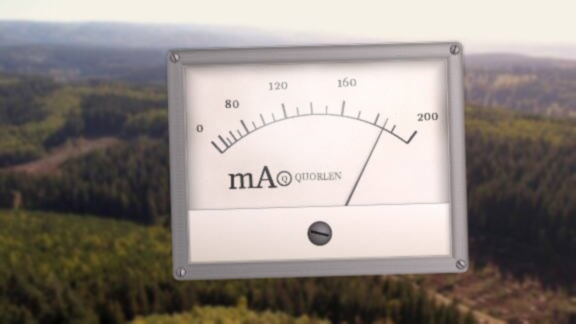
185 mA
